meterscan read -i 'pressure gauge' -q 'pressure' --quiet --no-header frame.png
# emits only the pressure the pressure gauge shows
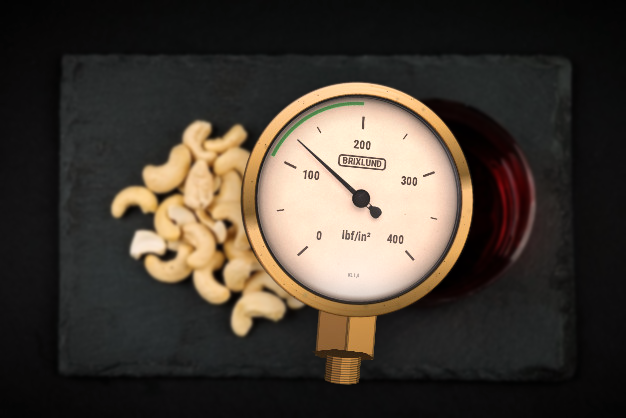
125 psi
